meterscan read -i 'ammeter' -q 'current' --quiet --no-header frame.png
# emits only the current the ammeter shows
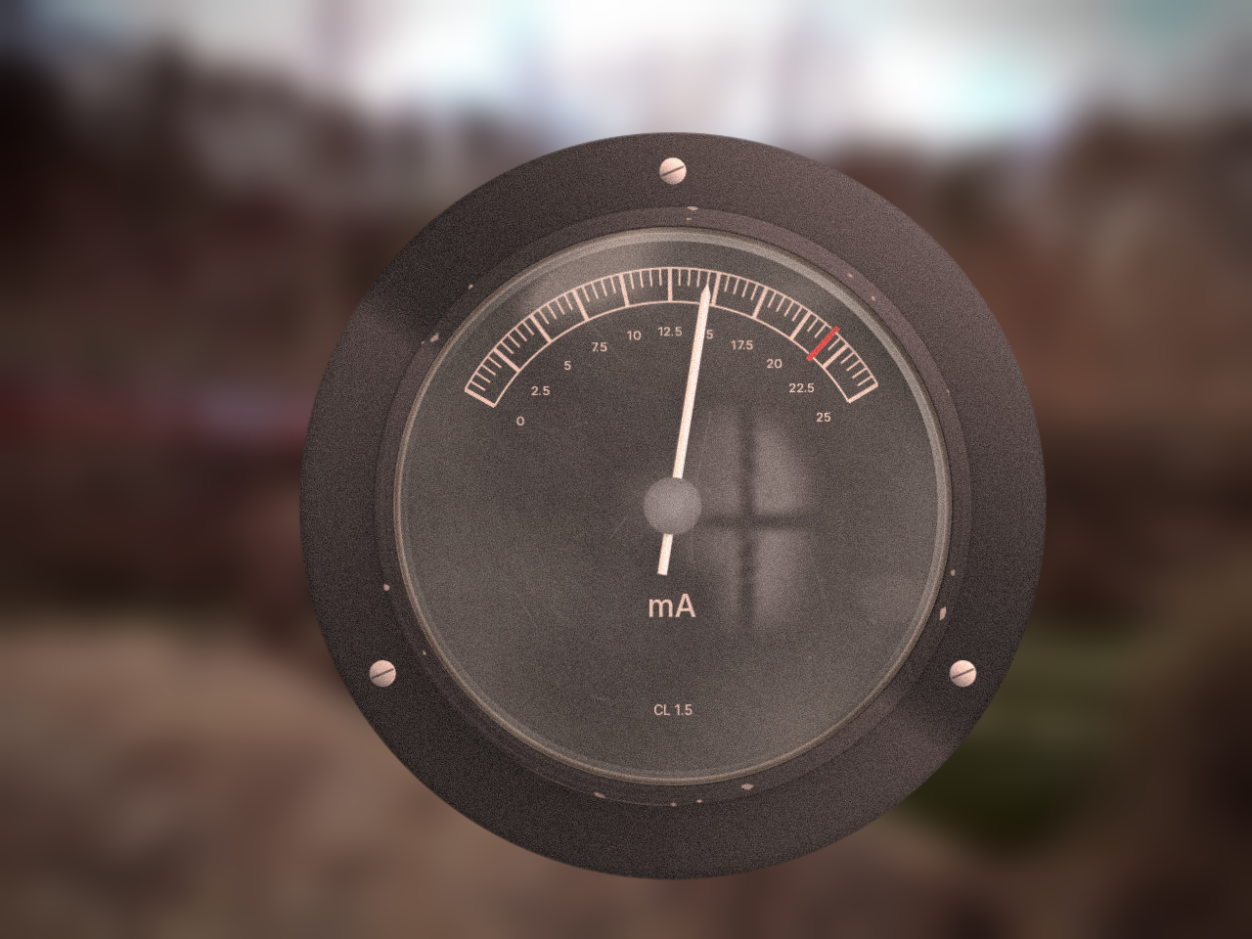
14.5 mA
